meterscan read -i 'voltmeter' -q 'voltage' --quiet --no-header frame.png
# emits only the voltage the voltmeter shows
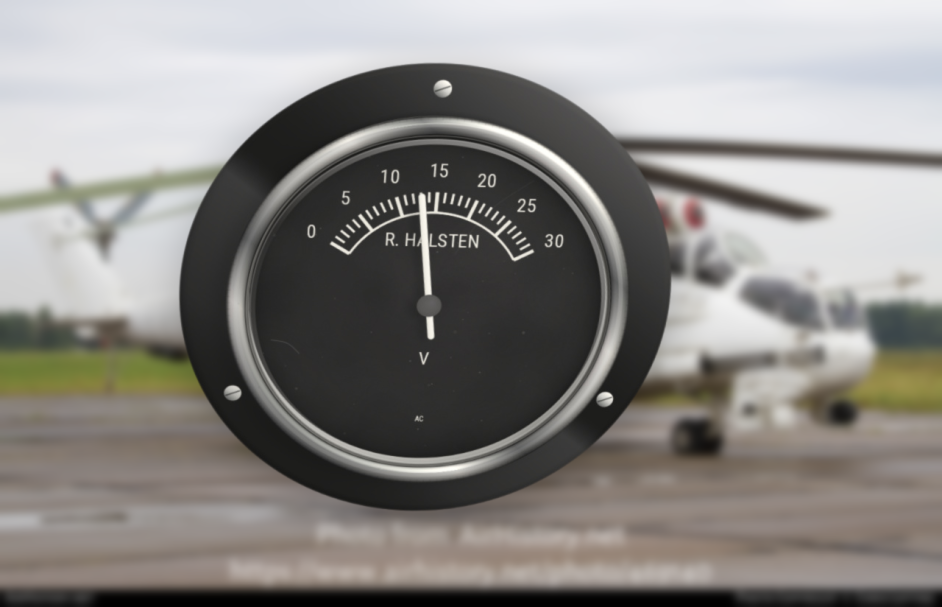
13 V
